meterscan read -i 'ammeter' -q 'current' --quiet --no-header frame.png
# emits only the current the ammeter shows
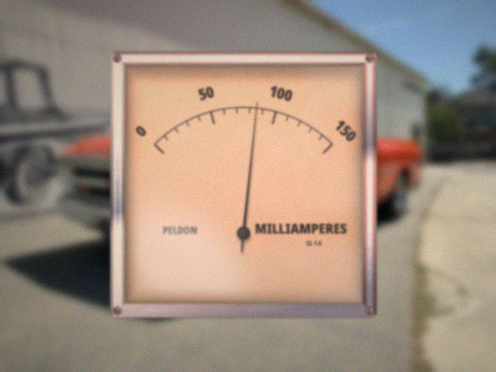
85 mA
